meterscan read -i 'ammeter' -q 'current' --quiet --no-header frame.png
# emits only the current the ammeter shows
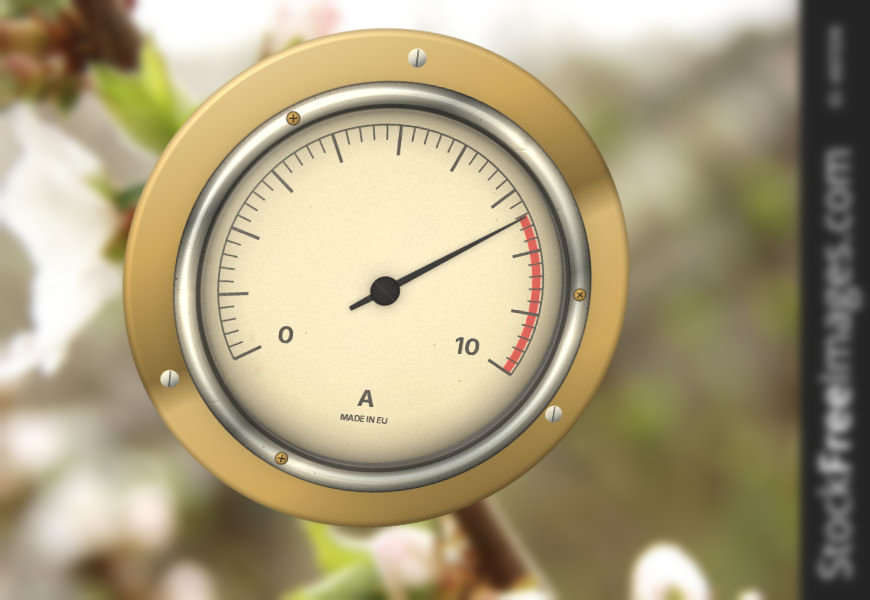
7.4 A
